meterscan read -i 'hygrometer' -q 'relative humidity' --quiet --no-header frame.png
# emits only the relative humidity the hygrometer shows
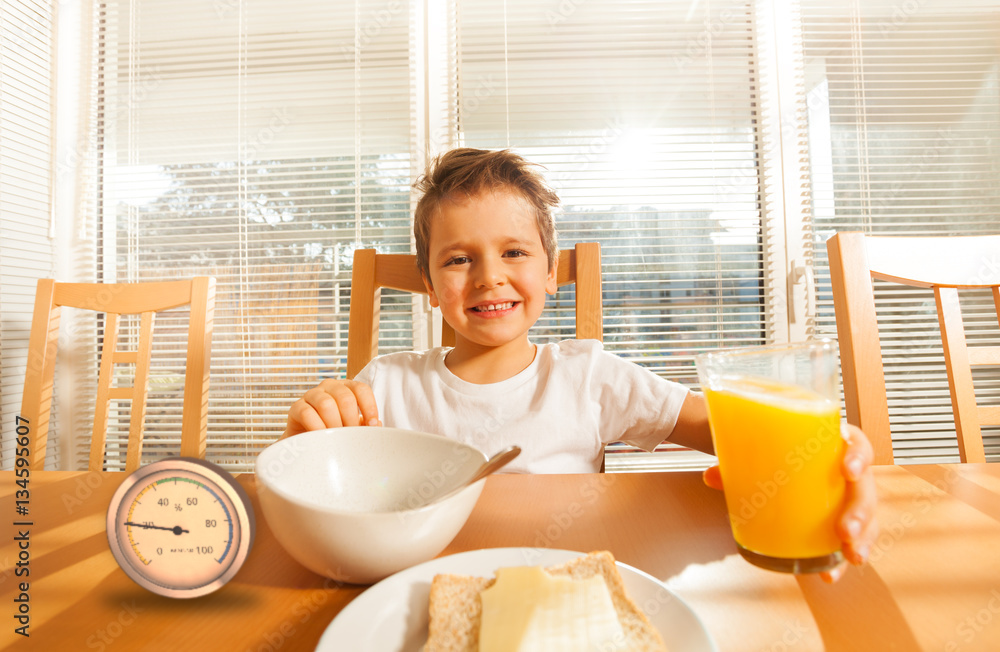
20 %
